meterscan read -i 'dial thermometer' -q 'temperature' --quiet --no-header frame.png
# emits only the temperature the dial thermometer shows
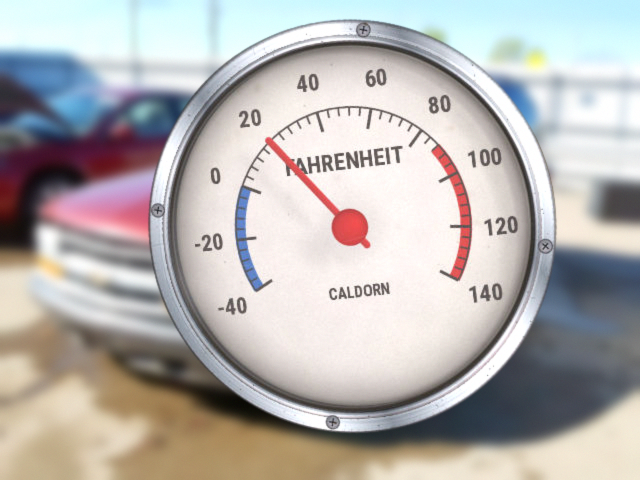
20 °F
